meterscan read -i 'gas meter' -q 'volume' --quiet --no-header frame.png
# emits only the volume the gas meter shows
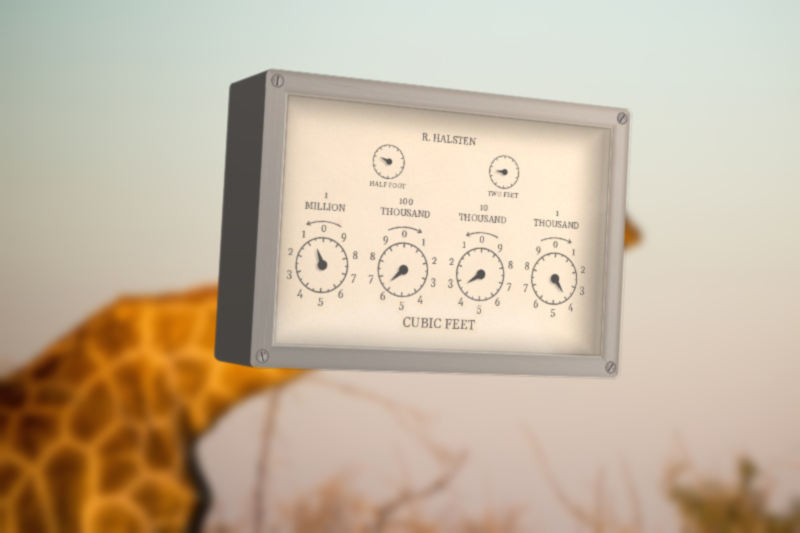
63400 ft³
